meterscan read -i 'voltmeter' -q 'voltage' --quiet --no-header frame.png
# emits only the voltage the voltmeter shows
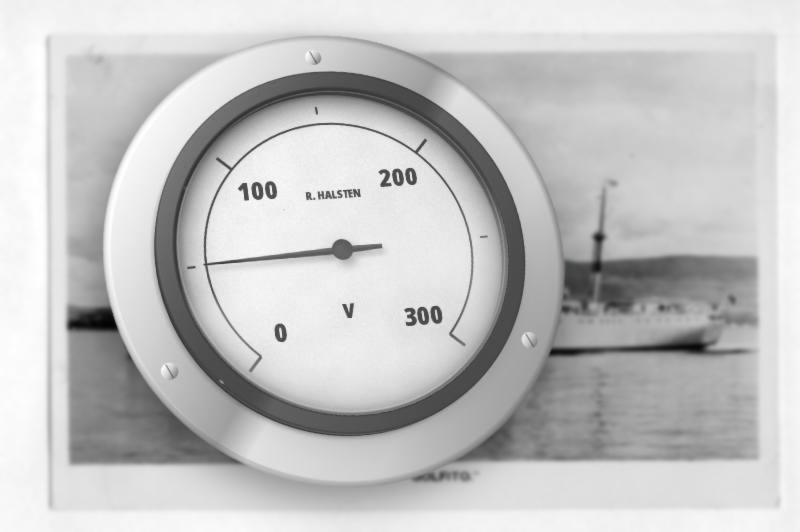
50 V
